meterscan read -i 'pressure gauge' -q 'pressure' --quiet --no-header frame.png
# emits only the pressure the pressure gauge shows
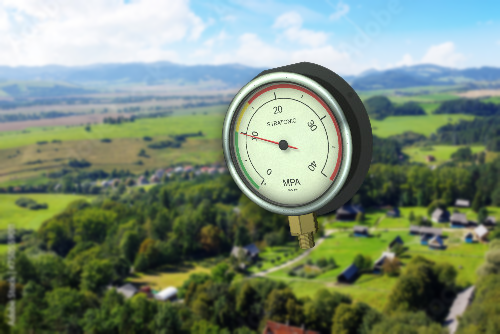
10 MPa
